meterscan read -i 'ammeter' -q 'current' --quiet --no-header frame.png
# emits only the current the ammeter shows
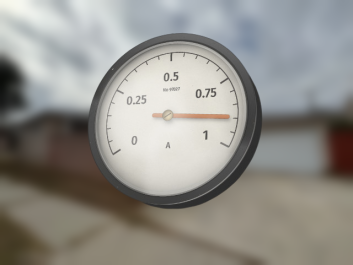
0.9 A
